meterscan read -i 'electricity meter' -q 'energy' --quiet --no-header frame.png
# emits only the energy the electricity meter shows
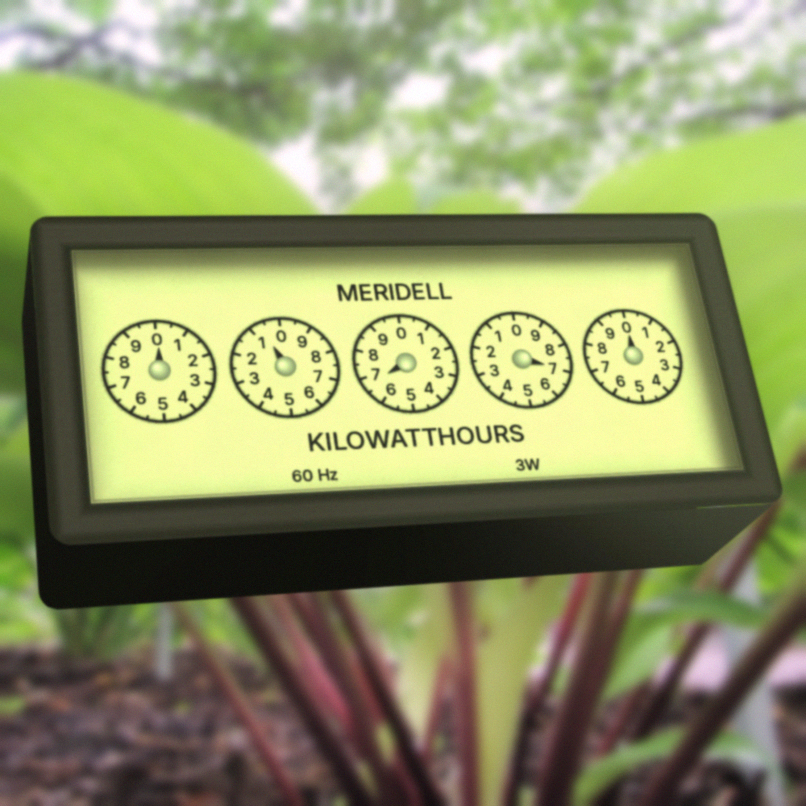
670 kWh
